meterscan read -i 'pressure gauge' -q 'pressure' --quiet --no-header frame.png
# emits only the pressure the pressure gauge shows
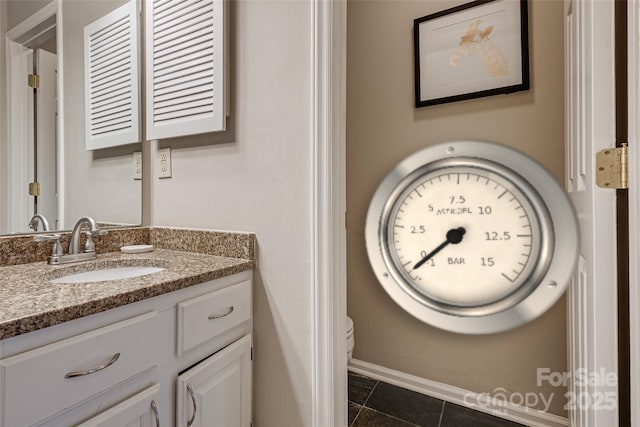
-0.5 bar
